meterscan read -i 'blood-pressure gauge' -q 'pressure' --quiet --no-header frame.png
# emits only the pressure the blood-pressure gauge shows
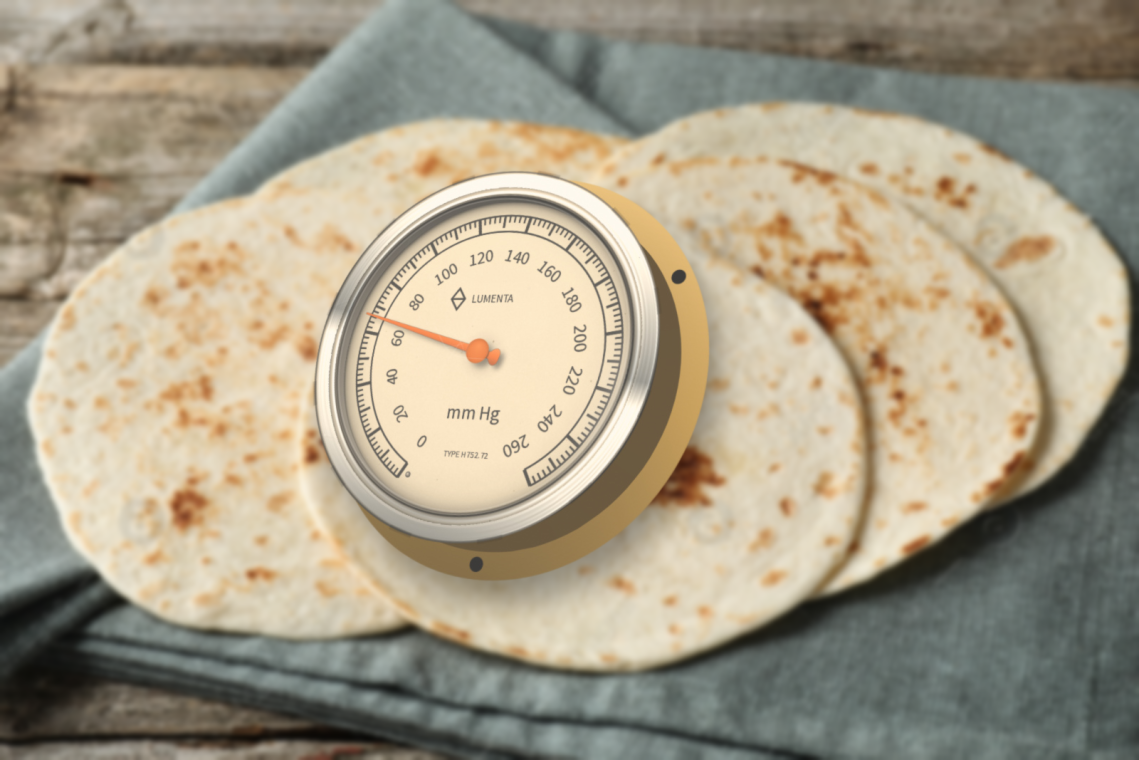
66 mmHg
